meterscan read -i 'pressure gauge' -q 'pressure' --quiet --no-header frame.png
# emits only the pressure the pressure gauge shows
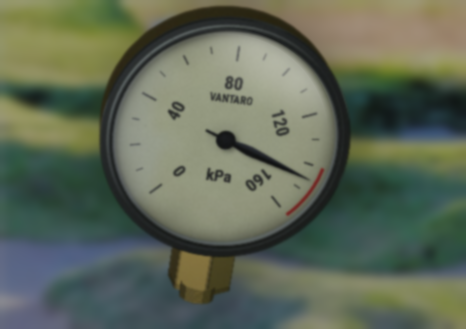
145 kPa
